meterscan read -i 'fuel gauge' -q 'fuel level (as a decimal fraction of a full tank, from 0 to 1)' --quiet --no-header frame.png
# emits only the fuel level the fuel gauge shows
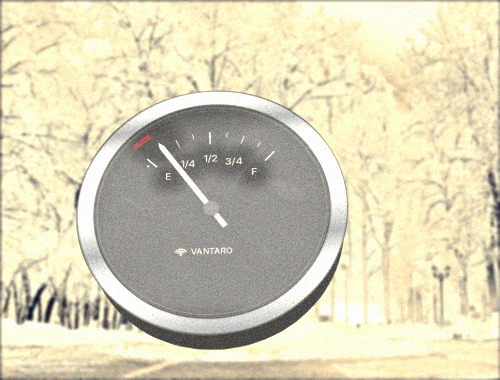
0.125
